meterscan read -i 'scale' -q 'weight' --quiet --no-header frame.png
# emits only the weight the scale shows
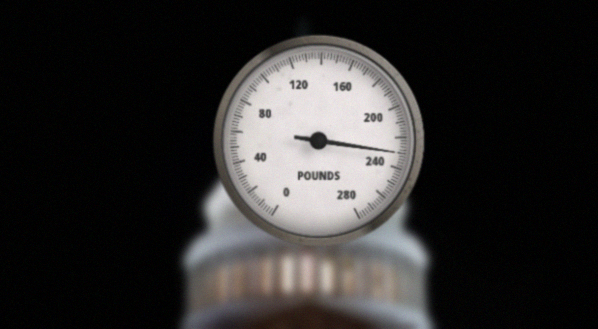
230 lb
